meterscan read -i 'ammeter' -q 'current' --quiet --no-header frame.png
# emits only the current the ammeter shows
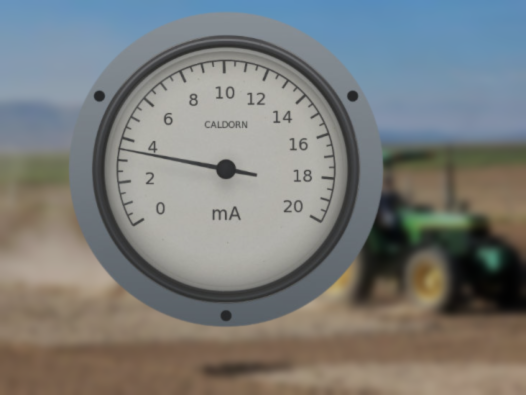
3.5 mA
